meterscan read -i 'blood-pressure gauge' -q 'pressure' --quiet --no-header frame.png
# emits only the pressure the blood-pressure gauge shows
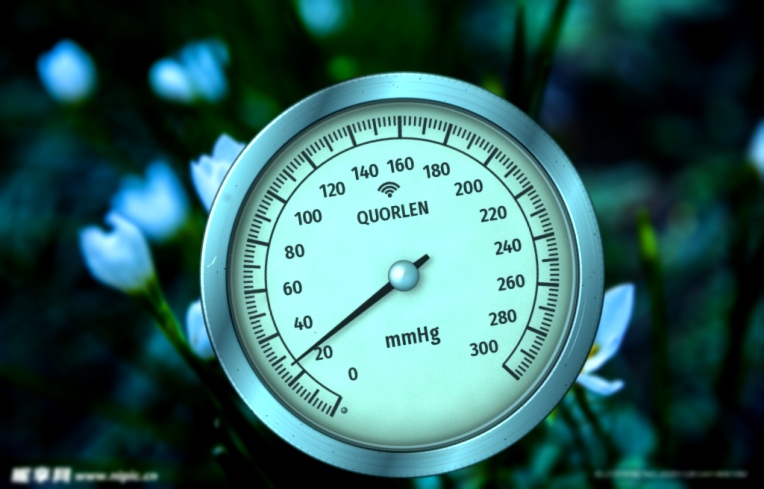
26 mmHg
